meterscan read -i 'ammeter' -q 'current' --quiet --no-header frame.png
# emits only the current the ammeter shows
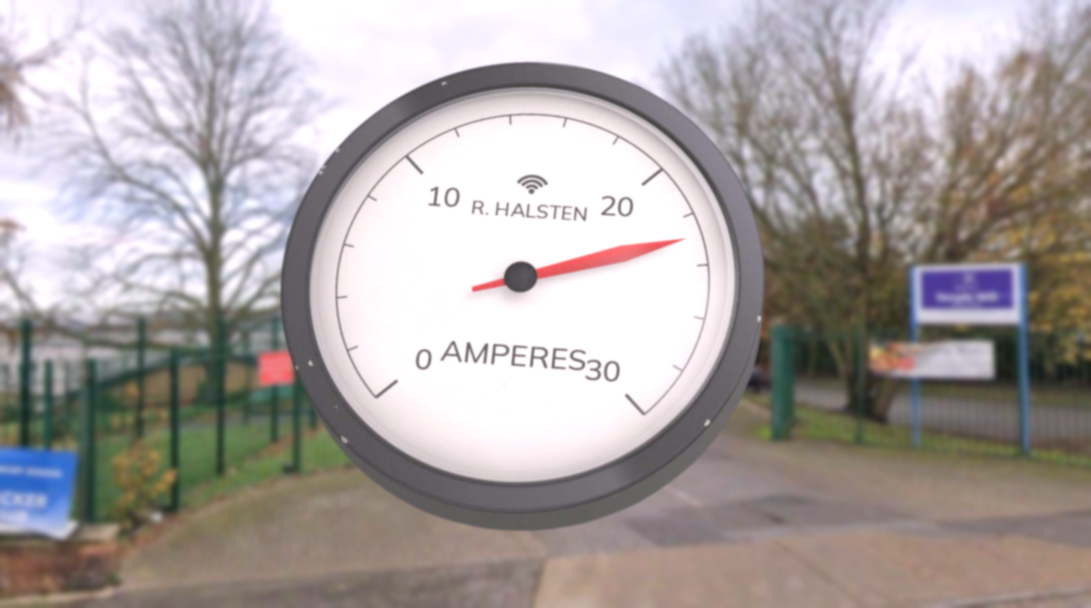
23 A
